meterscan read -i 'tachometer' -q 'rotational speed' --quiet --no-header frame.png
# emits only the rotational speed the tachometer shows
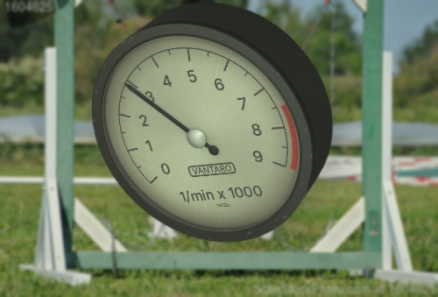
3000 rpm
